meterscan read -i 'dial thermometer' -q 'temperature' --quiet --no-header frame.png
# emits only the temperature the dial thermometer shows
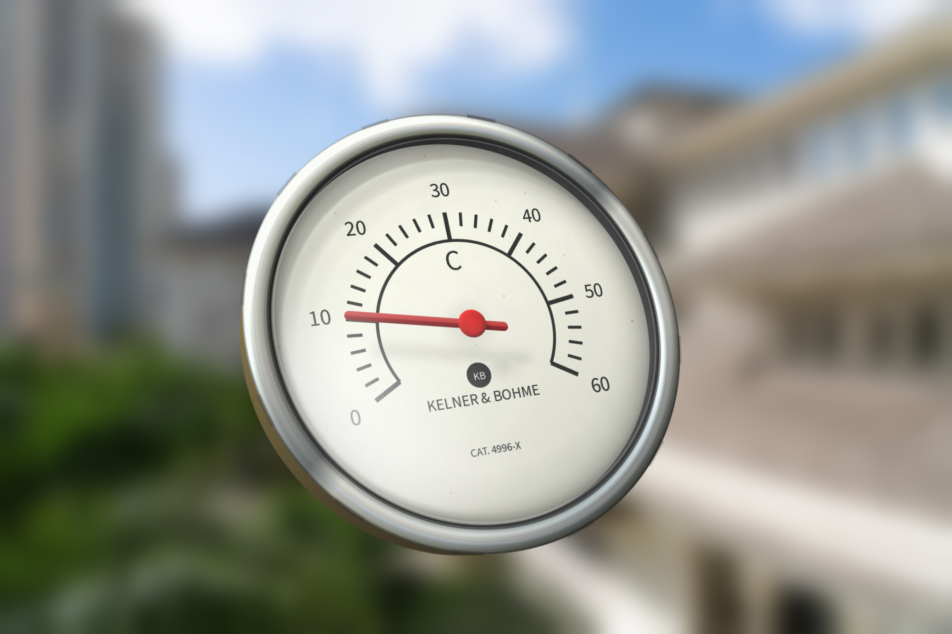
10 °C
